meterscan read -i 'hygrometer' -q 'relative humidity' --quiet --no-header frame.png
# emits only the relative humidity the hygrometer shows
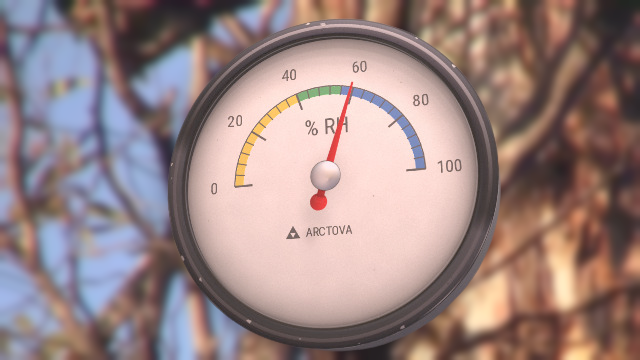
60 %
